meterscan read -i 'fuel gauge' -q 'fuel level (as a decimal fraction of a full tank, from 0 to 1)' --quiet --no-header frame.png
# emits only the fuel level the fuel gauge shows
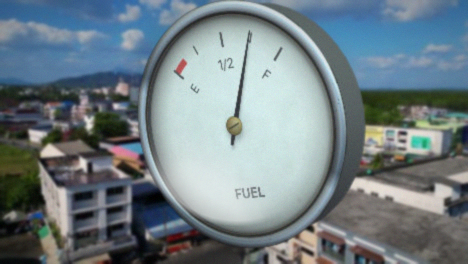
0.75
